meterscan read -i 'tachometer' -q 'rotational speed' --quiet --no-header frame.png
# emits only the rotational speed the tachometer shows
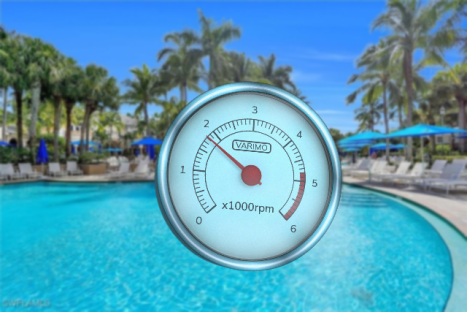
1800 rpm
